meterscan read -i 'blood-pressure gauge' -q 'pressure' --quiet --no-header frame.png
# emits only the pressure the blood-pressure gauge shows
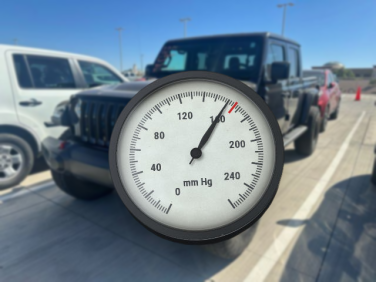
160 mmHg
